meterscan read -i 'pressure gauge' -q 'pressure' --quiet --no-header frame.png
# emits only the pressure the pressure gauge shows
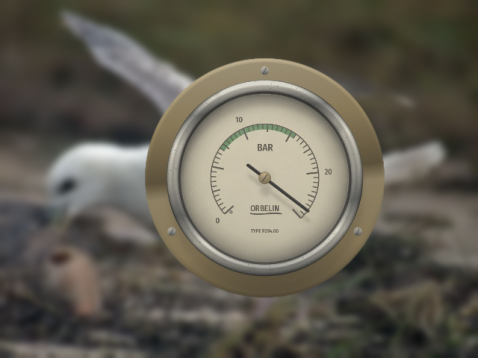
24 bar
